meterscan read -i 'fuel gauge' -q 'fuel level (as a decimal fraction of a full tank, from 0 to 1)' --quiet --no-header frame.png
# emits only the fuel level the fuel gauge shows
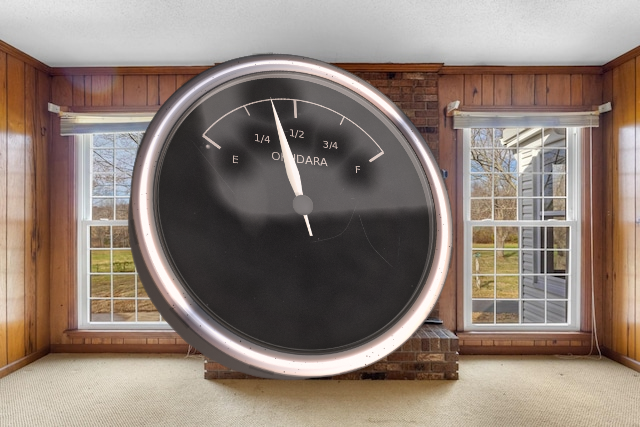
0.375
